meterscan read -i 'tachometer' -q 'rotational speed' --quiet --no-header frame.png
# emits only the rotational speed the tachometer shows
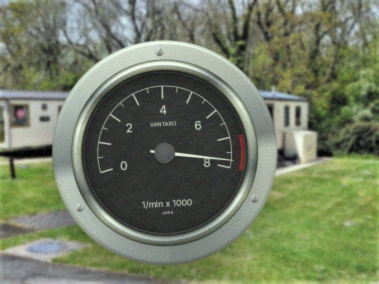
7750 rpm
